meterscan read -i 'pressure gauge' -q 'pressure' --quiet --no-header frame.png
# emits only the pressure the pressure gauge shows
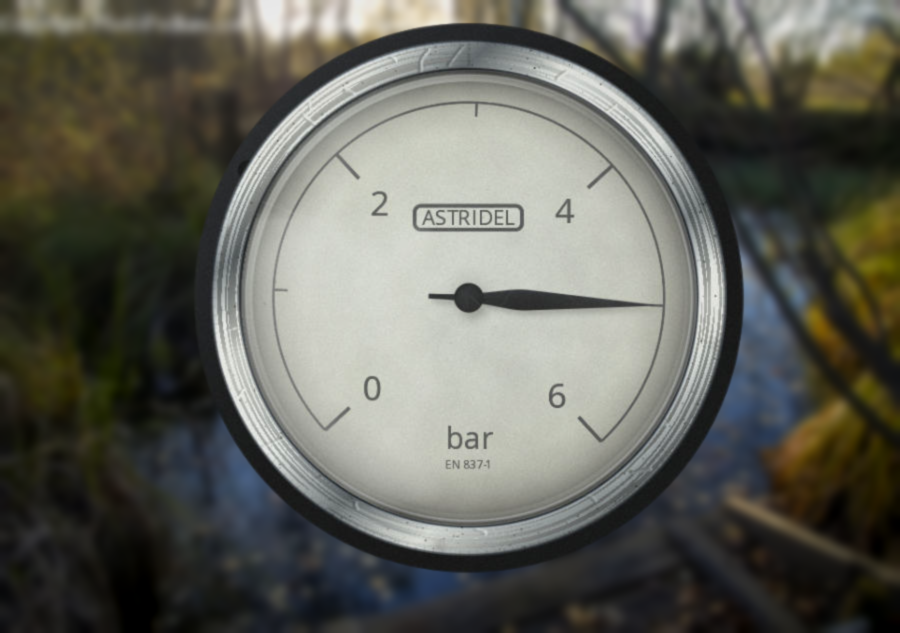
5 bar
